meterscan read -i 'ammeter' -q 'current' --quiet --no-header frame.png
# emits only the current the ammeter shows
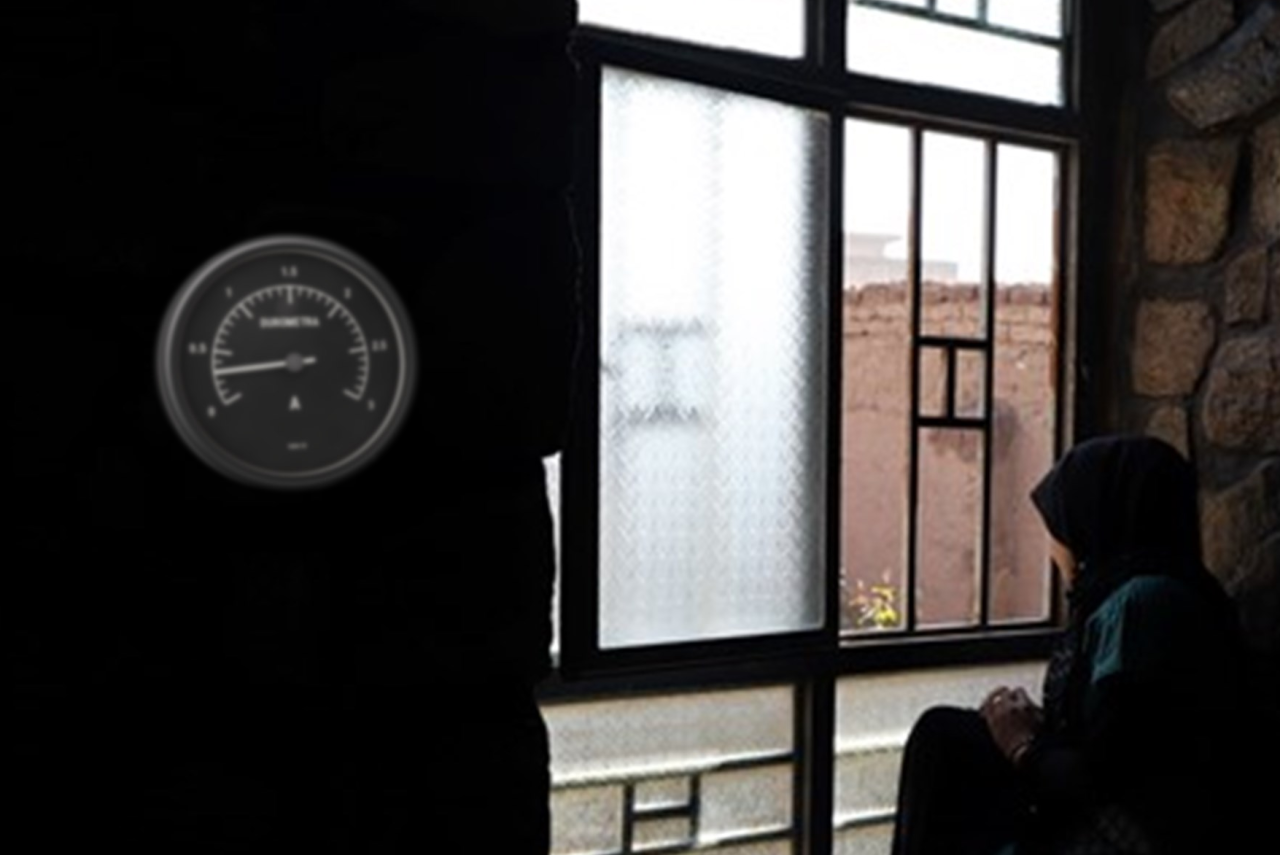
0.3 A
